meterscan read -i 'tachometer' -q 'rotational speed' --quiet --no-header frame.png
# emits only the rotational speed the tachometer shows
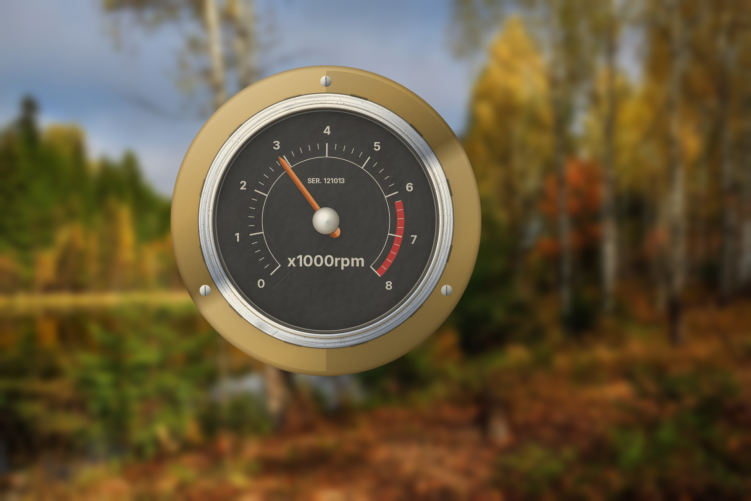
2900 rpm
